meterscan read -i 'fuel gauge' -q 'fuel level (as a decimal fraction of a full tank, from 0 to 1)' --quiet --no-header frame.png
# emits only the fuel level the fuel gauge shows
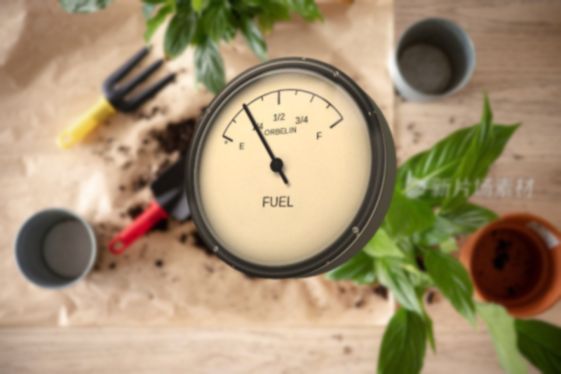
0.25
